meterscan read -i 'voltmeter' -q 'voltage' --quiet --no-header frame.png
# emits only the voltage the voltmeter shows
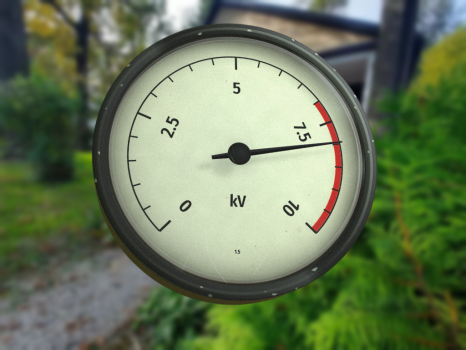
8 kV
